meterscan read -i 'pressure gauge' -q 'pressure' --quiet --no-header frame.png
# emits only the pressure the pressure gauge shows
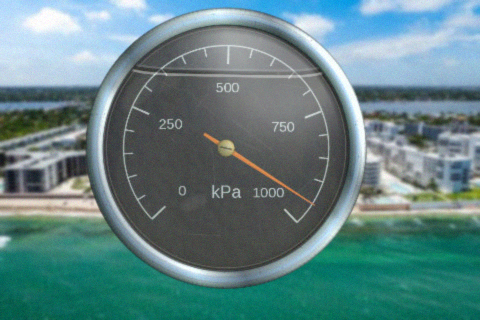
950 kPa
